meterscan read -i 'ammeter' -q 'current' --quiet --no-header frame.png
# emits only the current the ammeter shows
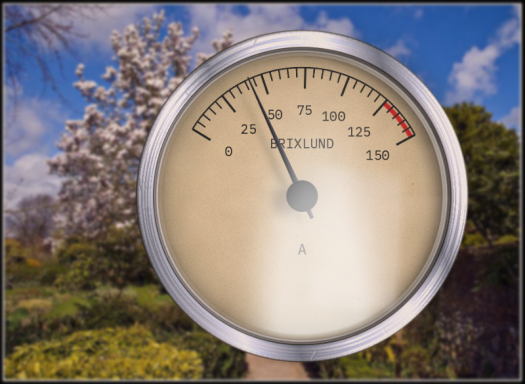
42.5 A
